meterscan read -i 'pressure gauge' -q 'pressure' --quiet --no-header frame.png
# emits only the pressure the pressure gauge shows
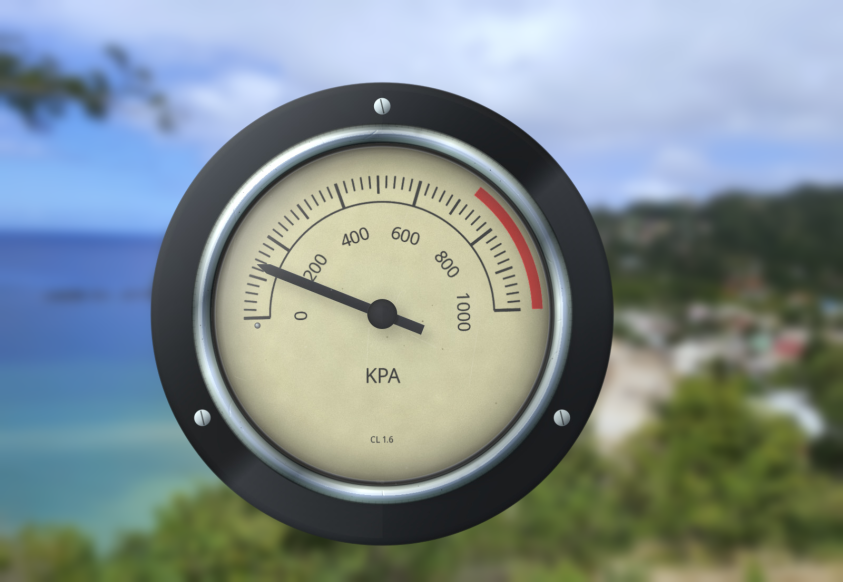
130 kPa
